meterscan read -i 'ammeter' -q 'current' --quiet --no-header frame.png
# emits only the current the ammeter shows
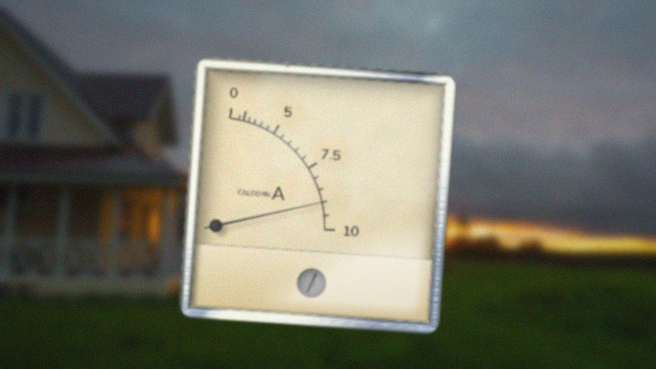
9 A
